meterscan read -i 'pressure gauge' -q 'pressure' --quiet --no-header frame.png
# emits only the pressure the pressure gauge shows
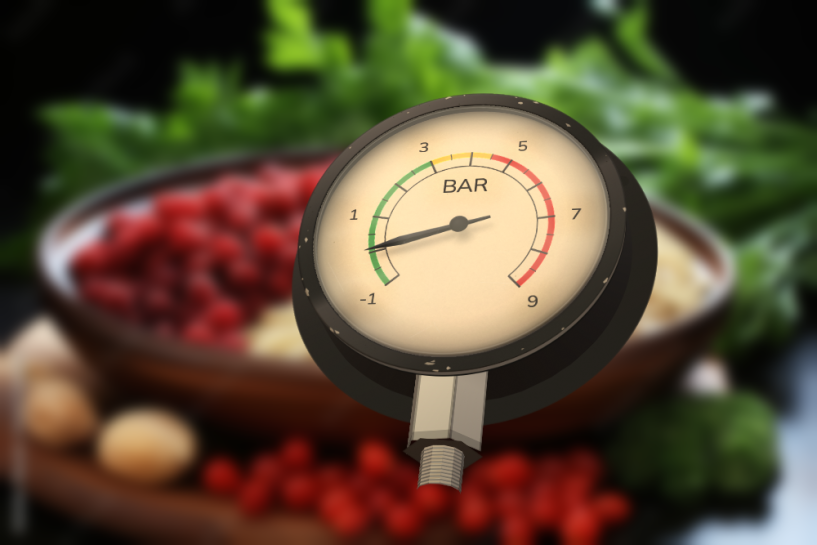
0 bar
